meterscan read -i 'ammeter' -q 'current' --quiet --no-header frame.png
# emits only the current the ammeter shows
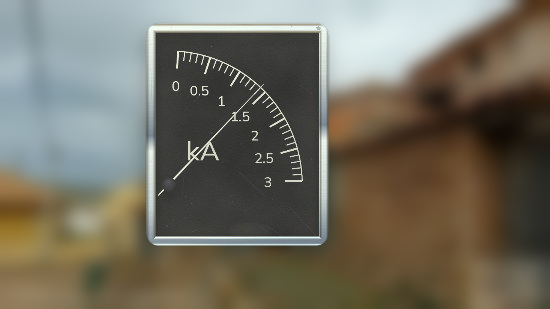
1.4 kA
